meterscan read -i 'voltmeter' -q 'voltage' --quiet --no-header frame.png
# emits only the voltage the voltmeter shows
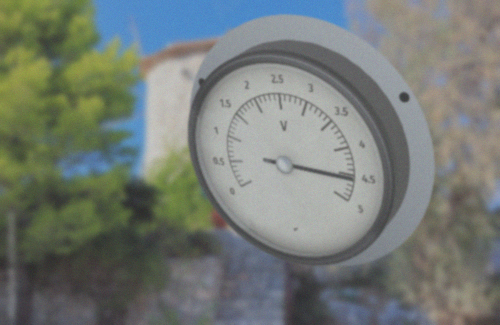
4.5 V
